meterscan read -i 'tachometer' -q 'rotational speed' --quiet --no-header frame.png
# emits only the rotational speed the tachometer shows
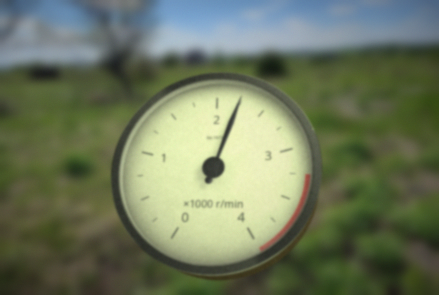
2250 rpm
